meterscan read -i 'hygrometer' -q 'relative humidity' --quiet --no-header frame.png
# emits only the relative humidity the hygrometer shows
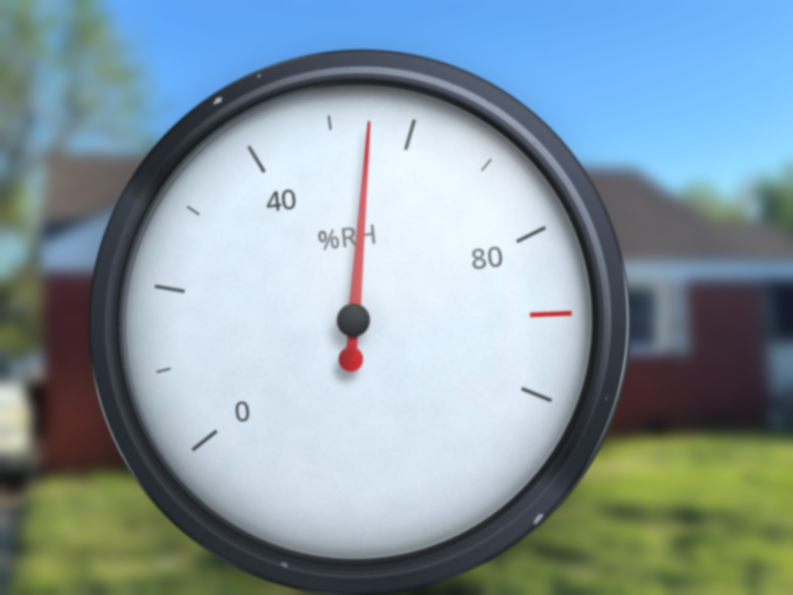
55 %
